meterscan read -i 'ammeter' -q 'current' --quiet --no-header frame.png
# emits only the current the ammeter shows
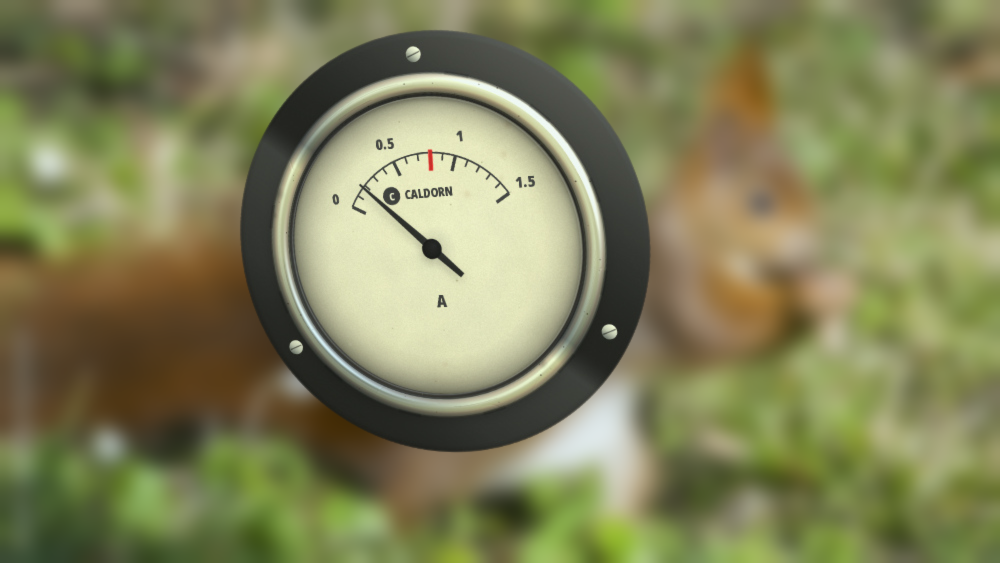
0.2 A
